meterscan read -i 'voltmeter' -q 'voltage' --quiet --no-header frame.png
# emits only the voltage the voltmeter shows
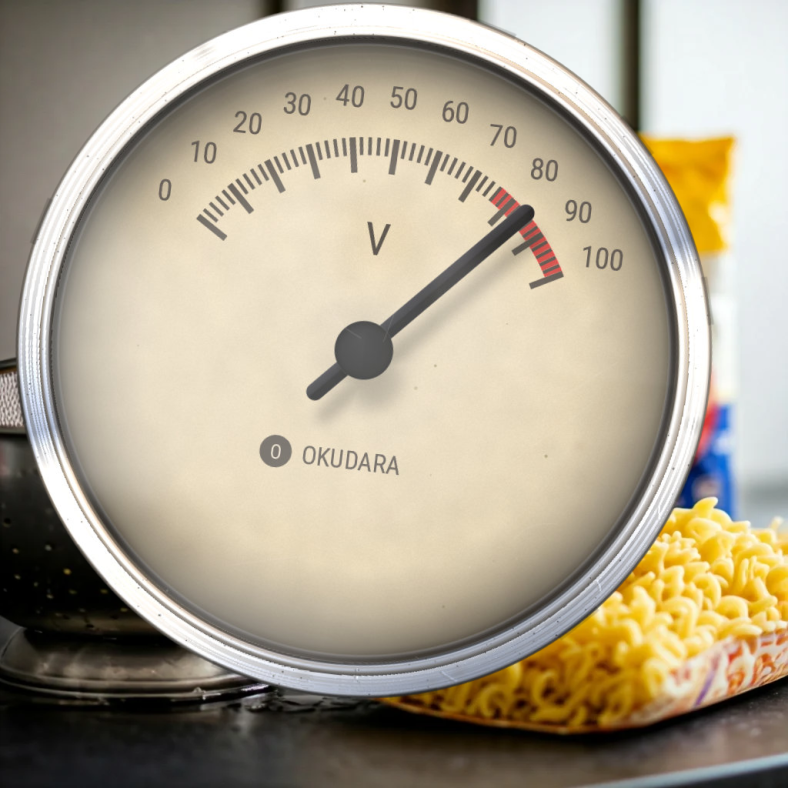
84 V
